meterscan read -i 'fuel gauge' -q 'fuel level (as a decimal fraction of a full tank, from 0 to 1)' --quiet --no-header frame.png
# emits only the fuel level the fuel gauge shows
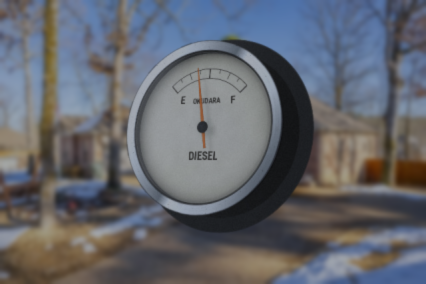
0.375
